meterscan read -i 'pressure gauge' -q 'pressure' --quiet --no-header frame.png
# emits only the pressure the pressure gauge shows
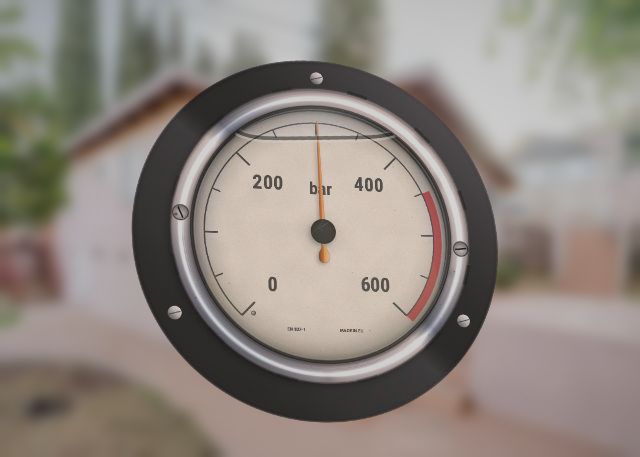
300 bar
